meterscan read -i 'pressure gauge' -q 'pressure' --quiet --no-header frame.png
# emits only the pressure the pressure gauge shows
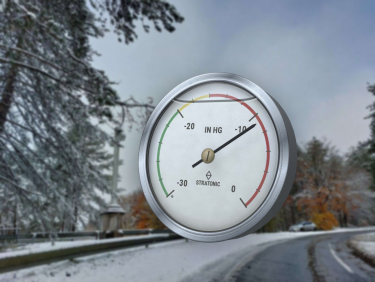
-9 inHg
